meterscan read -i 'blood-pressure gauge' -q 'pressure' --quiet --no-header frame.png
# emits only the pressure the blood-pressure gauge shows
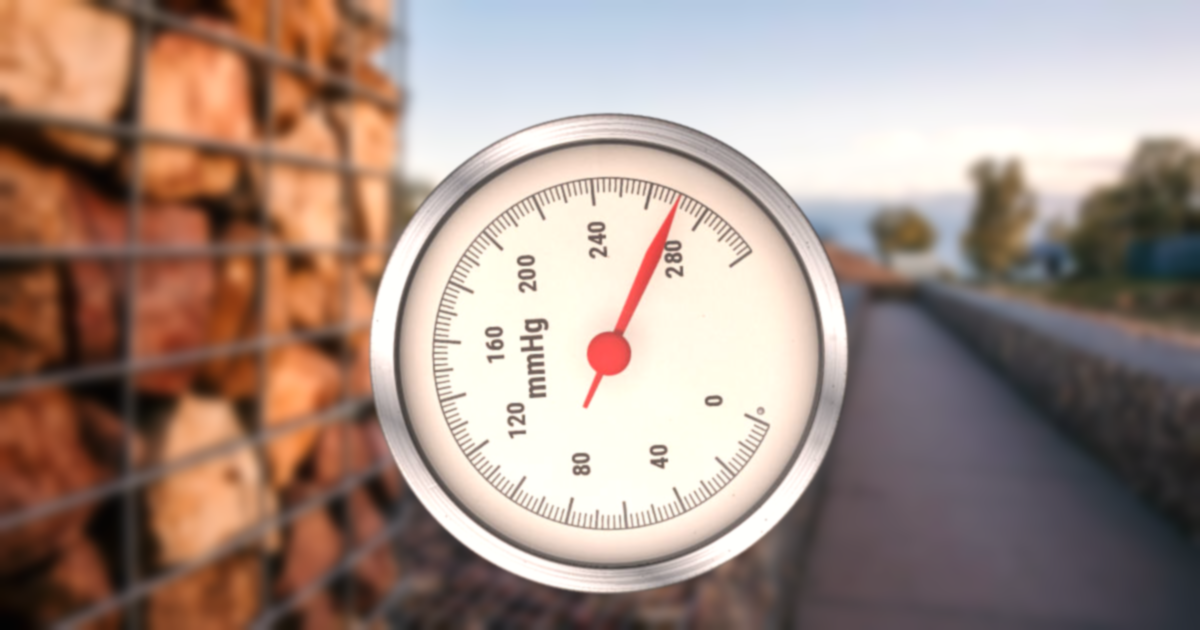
270 mmHg
